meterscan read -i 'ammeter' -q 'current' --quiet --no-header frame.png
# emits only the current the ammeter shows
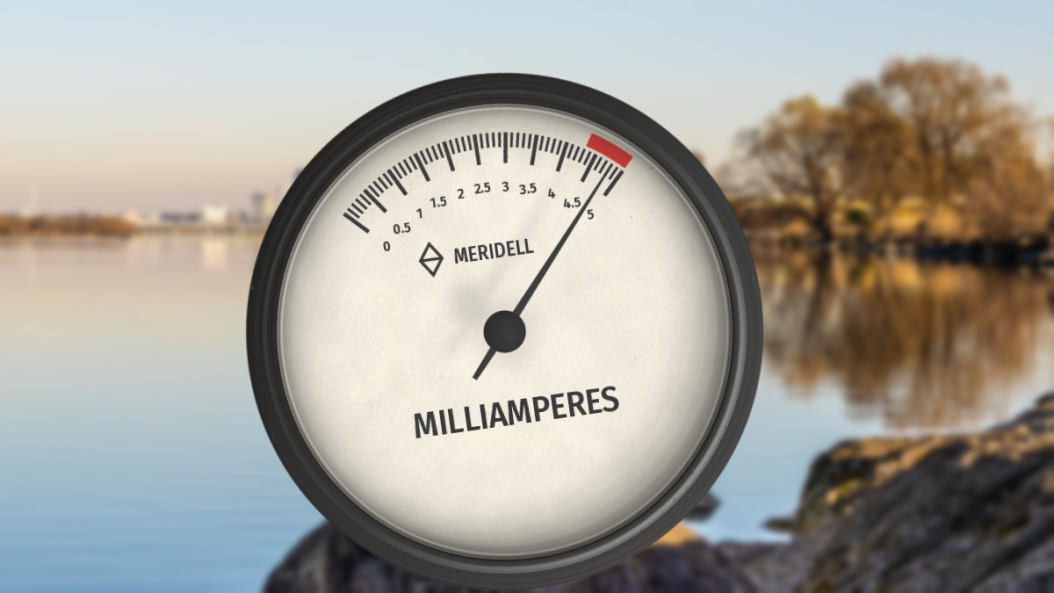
4.8 mA
